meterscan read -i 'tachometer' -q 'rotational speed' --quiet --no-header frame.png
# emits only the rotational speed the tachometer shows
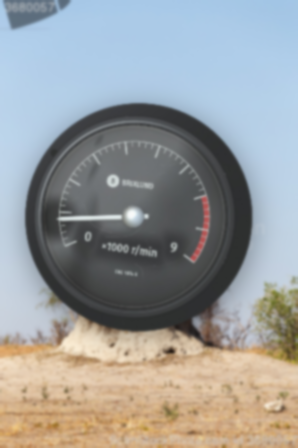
800 rpm
